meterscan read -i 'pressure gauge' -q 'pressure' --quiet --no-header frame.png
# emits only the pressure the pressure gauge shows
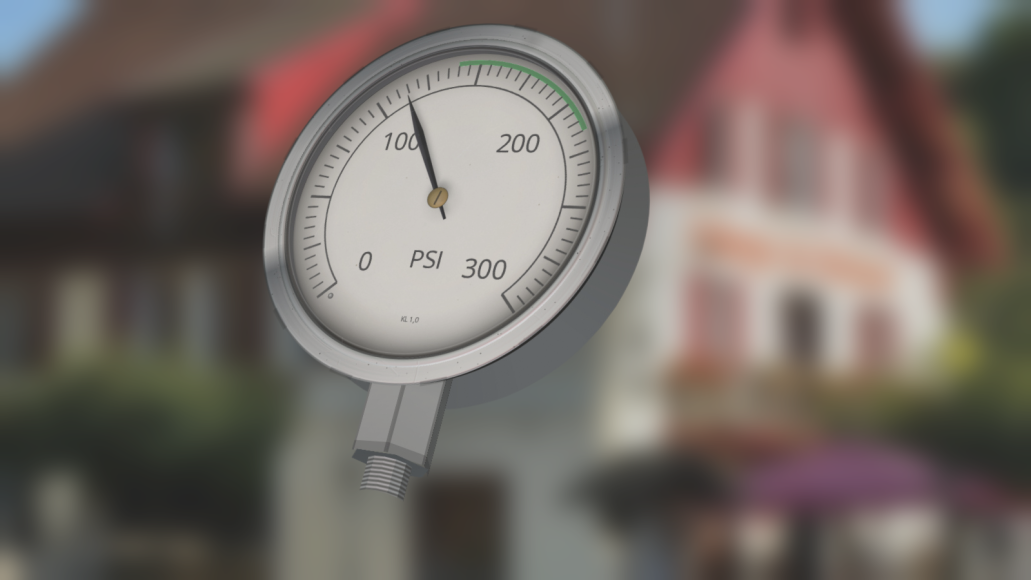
115 psi
